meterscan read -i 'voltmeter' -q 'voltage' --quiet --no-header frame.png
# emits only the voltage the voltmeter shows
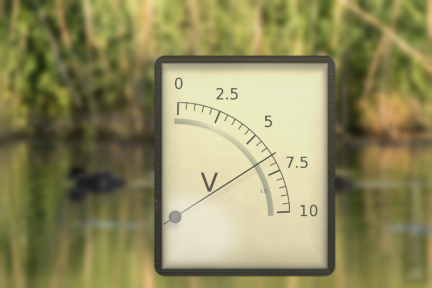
6.5 V
